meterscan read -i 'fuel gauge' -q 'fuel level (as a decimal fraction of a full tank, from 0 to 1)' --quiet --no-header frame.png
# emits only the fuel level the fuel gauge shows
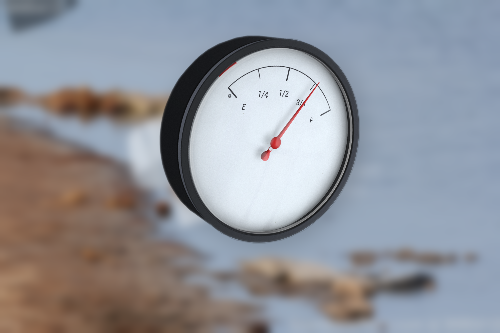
0.75
